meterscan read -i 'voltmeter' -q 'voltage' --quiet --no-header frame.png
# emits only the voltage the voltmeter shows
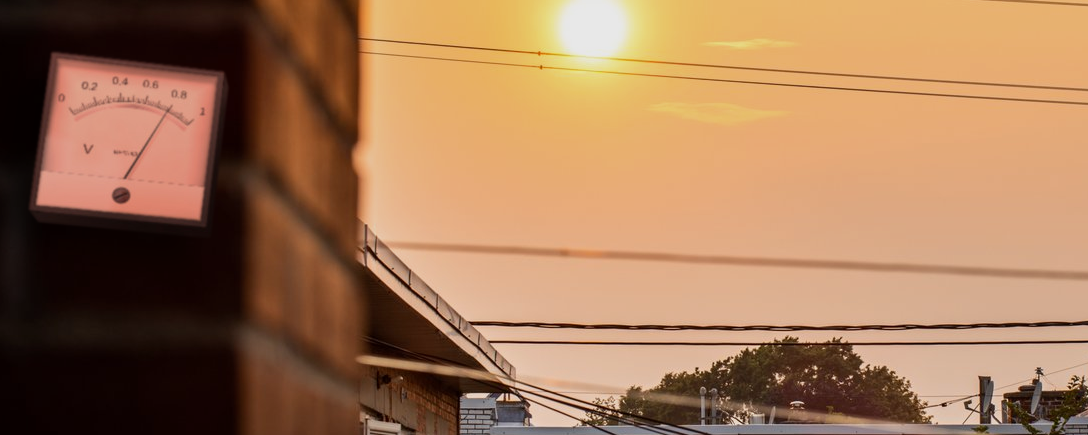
0.8 V
